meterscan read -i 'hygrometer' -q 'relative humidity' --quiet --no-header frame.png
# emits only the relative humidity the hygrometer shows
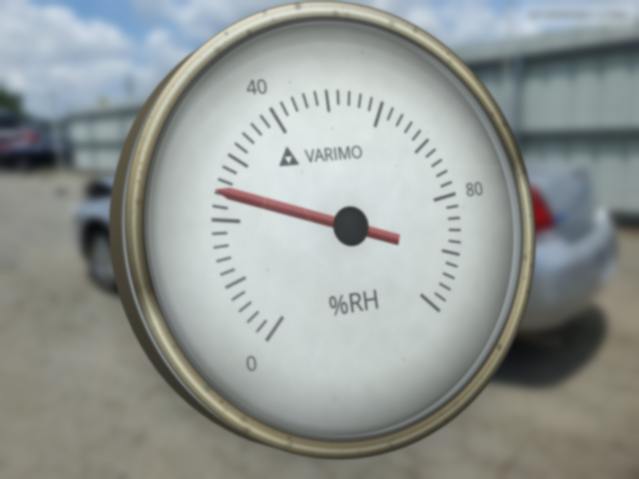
24 %
